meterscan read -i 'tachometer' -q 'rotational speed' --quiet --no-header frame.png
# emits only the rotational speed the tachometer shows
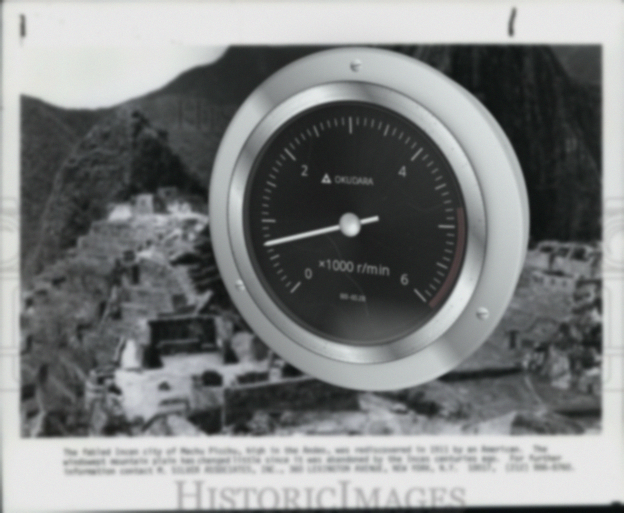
700 rpm
